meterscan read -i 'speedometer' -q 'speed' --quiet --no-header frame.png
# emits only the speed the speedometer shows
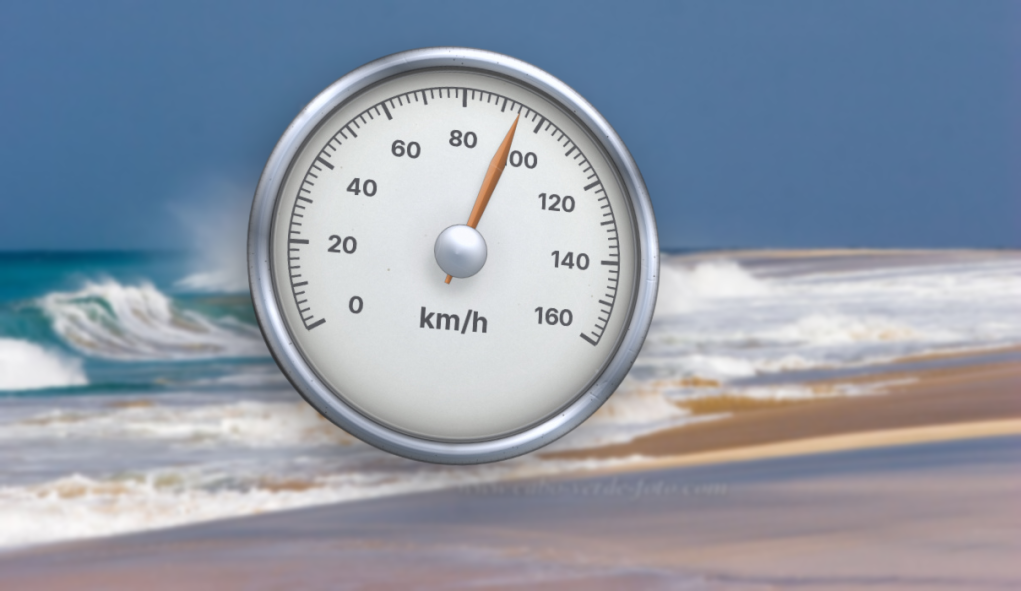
94 km/h
